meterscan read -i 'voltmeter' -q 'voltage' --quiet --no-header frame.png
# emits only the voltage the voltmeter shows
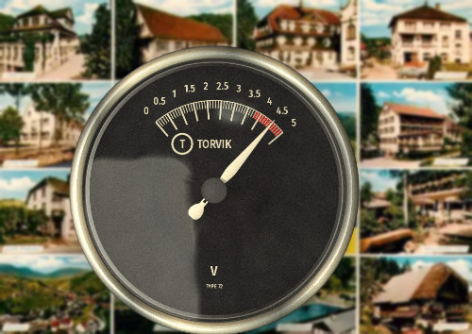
4.5 V
